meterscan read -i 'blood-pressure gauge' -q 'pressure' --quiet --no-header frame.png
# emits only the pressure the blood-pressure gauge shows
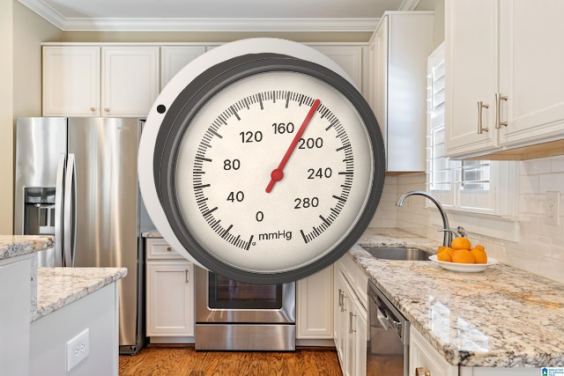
180 mmHg
